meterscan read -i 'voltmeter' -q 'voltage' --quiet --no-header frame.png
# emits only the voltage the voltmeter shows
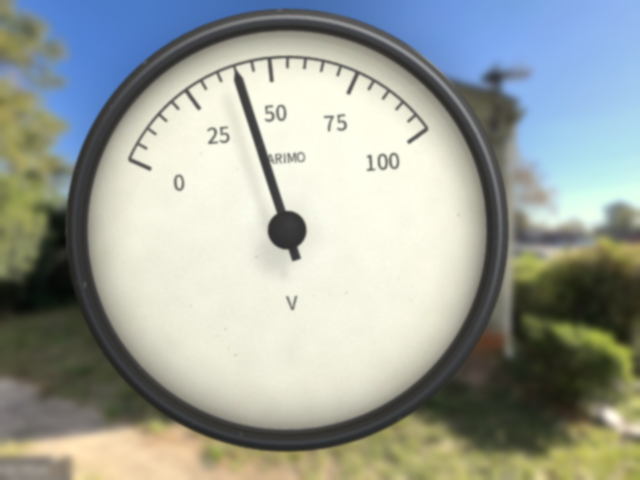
40 V
